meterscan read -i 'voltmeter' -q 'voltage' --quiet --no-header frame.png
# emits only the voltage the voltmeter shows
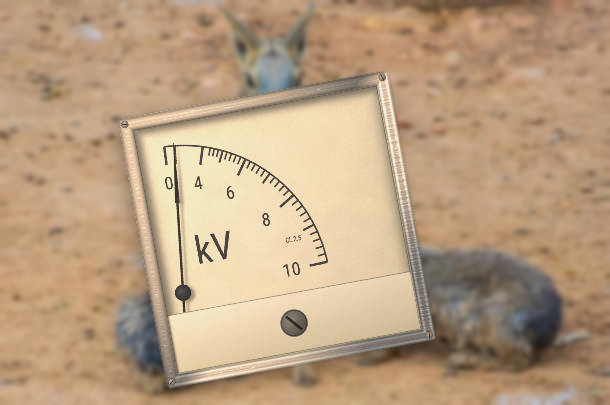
2 kV
